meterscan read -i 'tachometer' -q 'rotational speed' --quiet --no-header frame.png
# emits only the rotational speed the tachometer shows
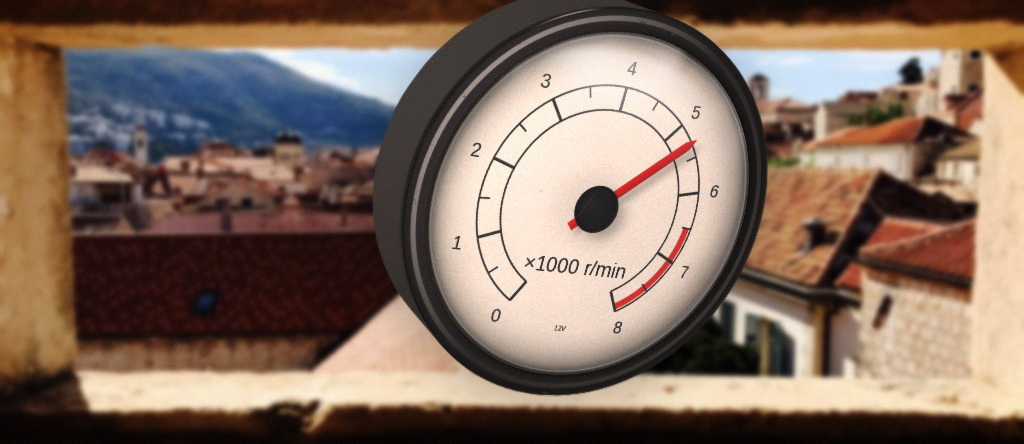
5250 rpm
